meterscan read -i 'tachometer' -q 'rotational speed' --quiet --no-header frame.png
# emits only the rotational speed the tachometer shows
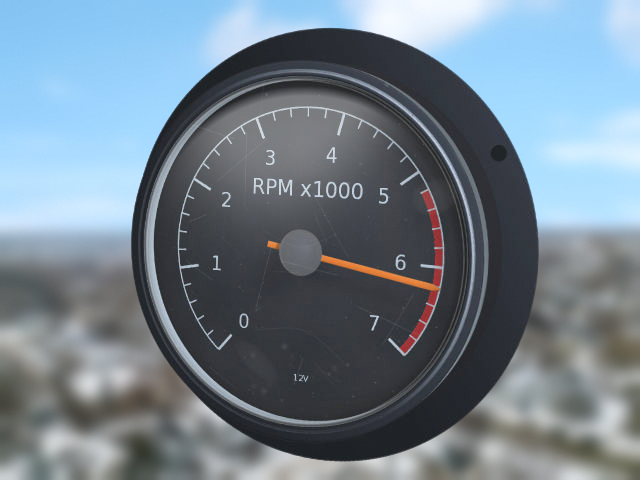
6200 rpm
